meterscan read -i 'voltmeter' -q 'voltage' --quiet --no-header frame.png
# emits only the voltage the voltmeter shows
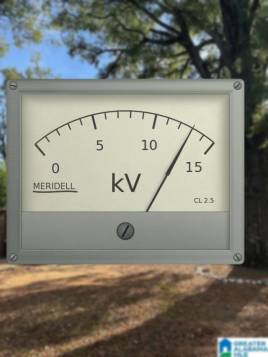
13 kV
